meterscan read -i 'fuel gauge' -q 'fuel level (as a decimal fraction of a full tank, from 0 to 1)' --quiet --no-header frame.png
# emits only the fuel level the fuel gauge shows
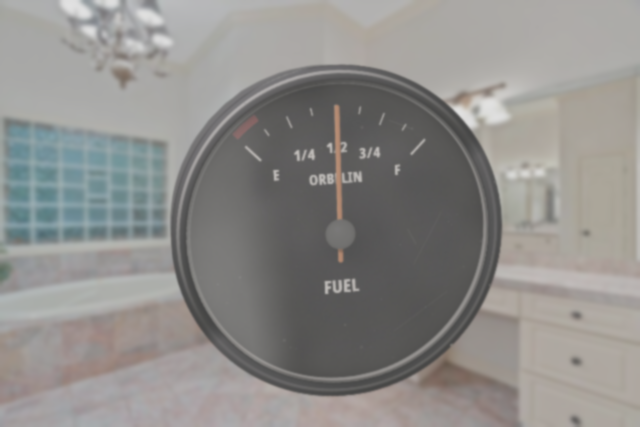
0.5
